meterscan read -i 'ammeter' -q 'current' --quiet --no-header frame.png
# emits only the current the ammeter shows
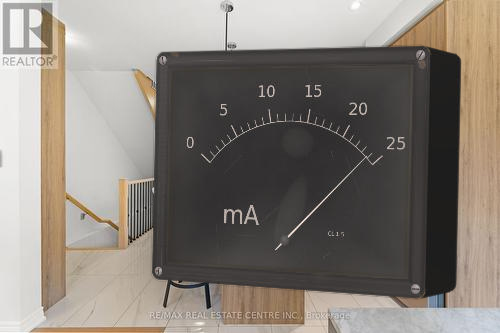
24 mA
